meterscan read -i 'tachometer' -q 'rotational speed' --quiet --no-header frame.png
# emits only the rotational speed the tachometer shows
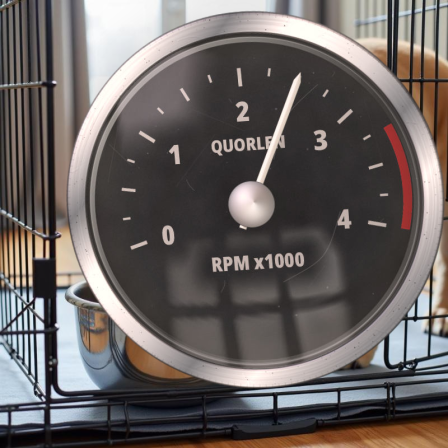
2500 rpm
